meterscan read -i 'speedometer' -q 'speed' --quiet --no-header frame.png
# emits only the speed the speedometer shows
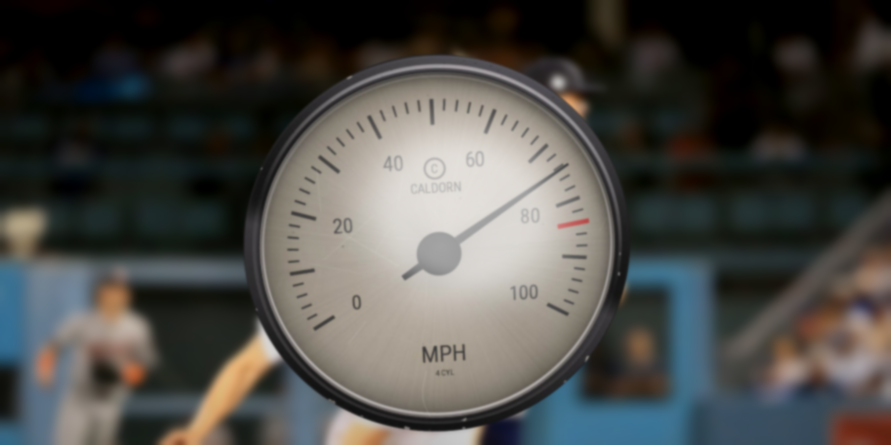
74 mph
